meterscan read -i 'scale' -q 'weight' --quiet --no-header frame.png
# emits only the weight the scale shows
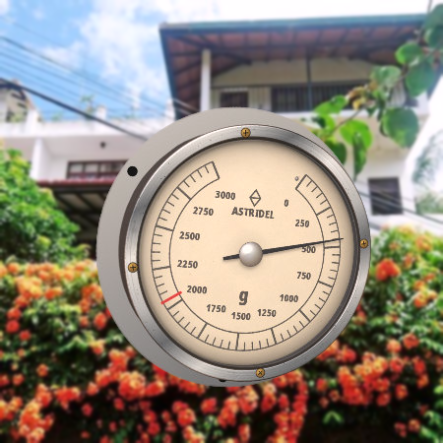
450 g
